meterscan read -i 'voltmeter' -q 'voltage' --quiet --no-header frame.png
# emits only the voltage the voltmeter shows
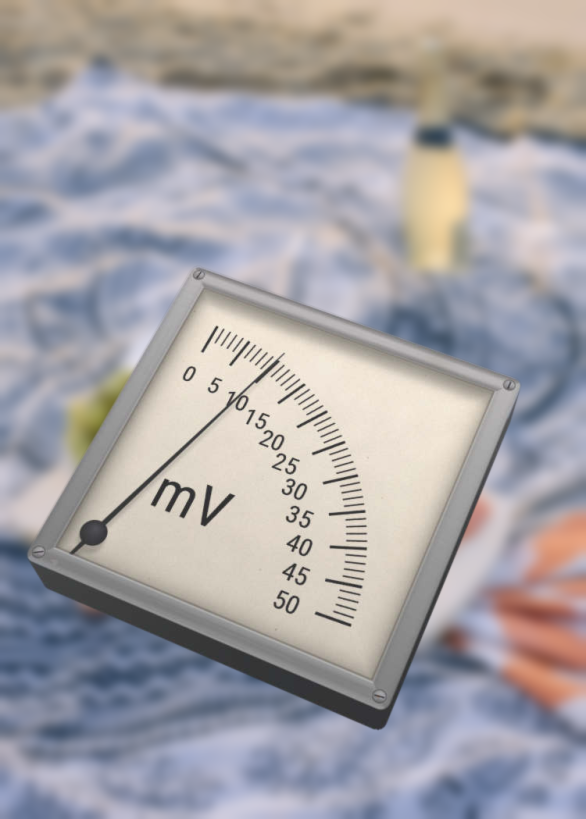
10 mV
